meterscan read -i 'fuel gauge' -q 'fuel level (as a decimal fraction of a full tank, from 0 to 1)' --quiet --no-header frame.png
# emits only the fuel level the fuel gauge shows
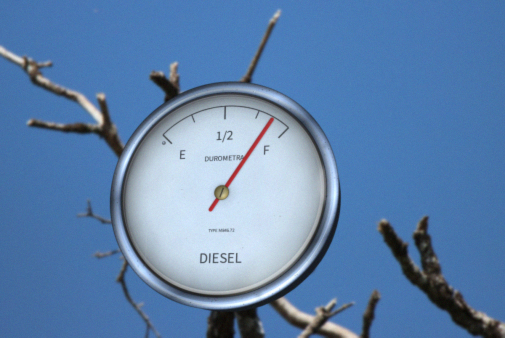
0.875
